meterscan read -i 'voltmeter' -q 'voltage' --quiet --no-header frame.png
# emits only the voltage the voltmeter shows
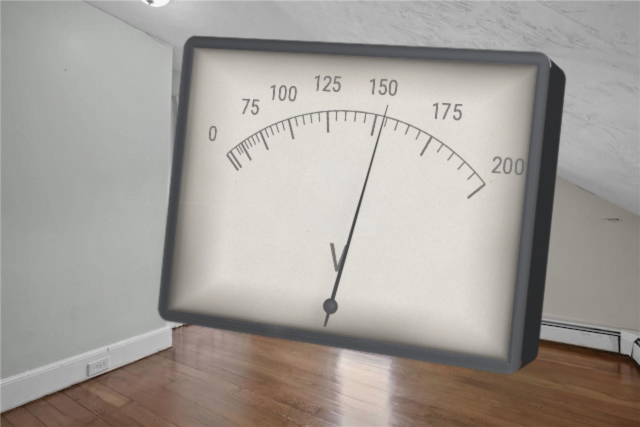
155 V
